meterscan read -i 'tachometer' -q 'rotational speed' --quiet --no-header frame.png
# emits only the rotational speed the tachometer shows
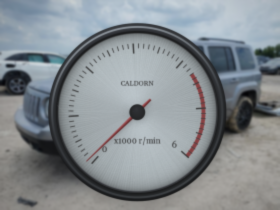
100 rpm
